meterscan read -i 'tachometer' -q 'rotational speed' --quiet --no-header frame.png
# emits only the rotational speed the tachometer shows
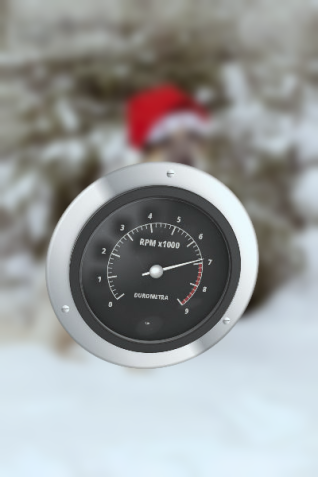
6800 rpm
